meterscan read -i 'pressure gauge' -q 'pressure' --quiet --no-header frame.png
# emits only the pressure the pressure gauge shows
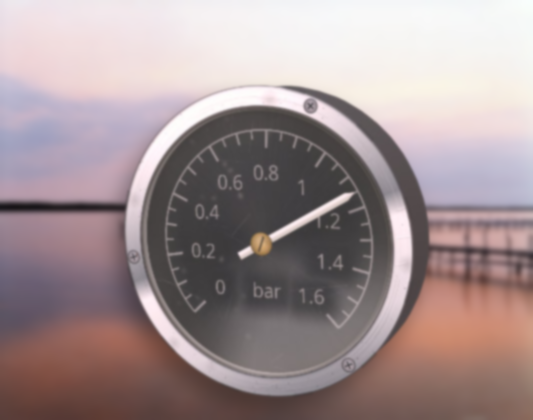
1.15 bar
